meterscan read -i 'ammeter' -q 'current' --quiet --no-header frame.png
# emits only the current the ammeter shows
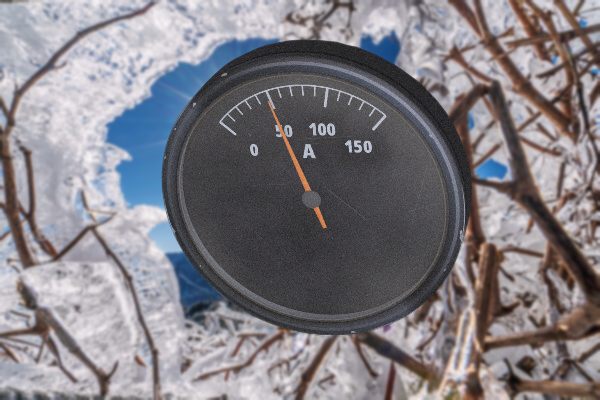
50 A
